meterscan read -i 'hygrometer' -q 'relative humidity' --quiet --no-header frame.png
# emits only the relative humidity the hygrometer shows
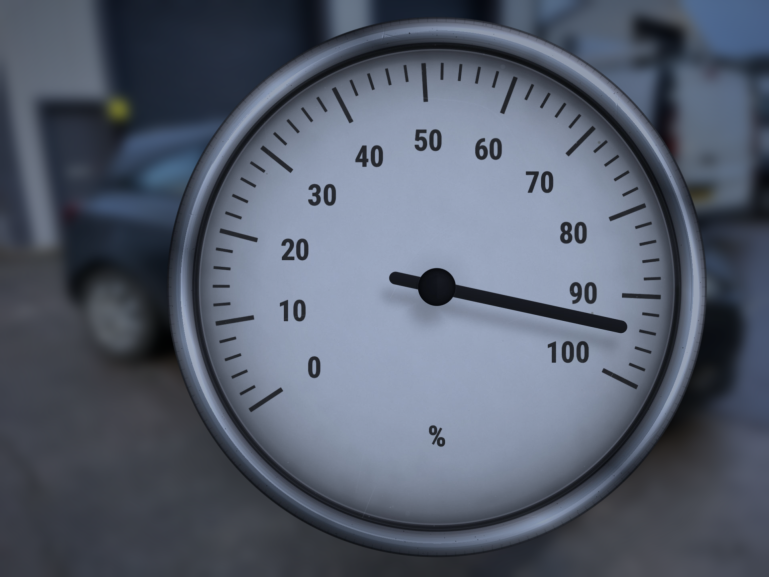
94 %
